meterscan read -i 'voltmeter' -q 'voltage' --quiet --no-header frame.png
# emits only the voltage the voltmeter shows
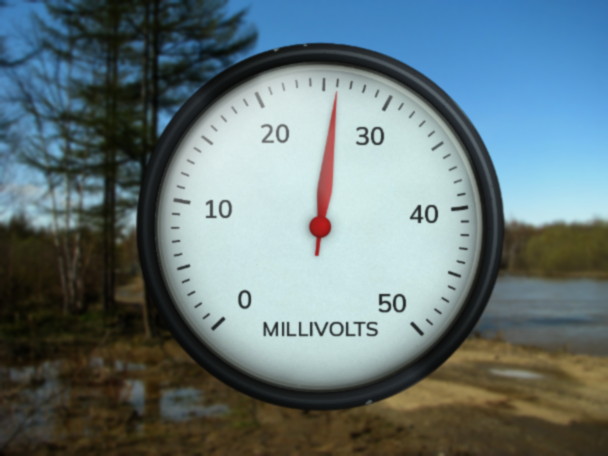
26 mV
